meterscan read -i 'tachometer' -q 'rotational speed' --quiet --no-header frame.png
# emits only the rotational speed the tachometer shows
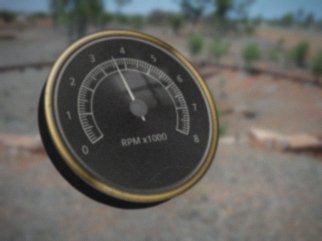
3500 rpm
